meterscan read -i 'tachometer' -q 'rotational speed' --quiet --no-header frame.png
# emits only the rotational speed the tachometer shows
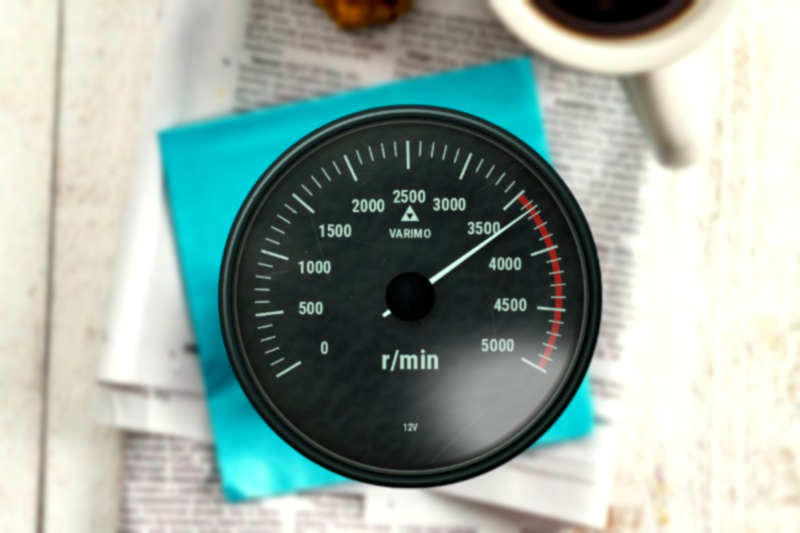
3650 rpm
